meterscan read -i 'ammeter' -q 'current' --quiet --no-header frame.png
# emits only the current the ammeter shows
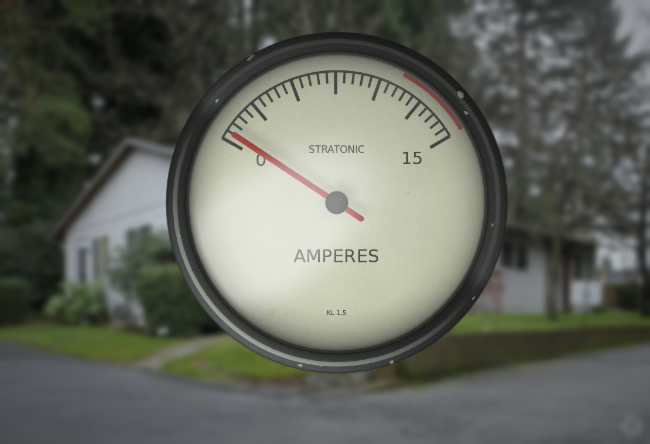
0.5 A
